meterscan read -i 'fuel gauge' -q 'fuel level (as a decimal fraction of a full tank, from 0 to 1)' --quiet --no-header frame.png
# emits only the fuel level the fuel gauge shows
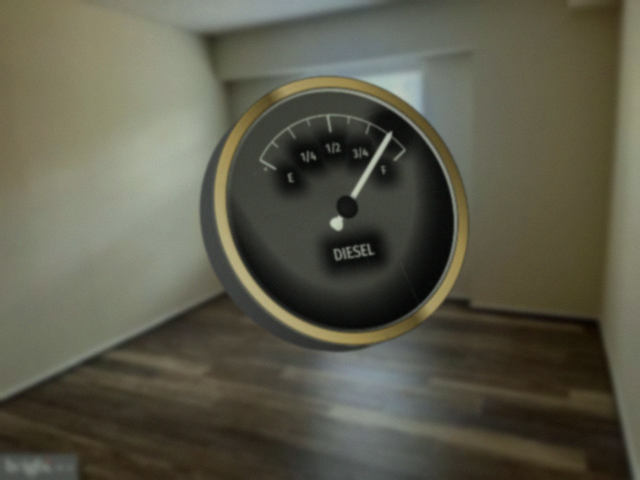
0.875
